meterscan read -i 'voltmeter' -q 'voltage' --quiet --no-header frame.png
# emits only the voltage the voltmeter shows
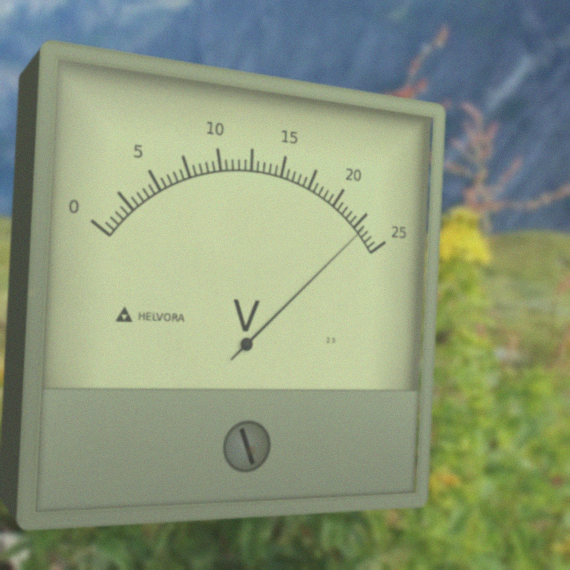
23 V
